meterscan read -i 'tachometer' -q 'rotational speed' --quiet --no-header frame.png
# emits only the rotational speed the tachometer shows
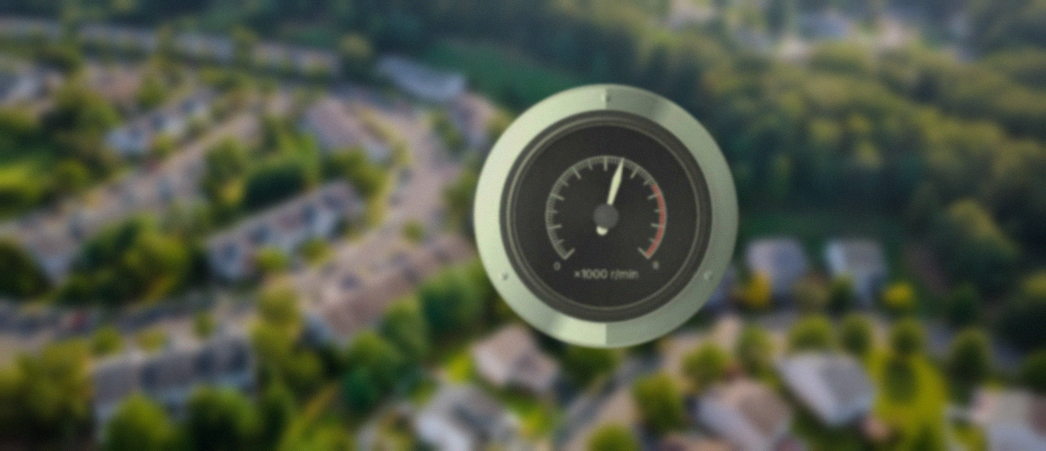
4500 rpm
